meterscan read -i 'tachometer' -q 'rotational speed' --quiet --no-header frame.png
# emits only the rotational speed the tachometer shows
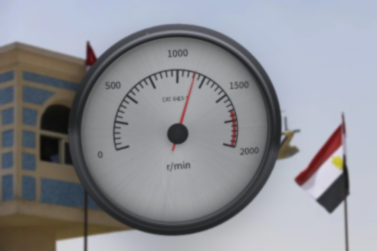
1150 rpm
